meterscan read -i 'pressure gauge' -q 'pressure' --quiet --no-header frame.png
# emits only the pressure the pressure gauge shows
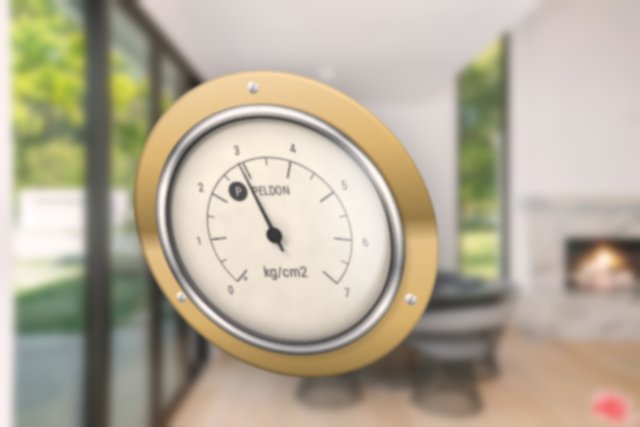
3 kg/cm²
